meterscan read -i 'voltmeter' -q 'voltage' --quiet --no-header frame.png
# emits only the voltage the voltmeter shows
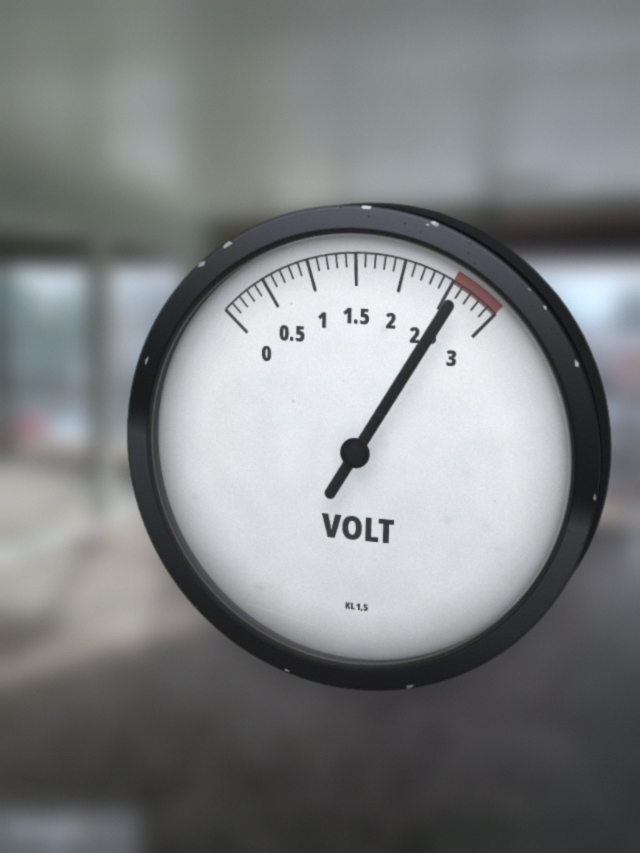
2.6 V
